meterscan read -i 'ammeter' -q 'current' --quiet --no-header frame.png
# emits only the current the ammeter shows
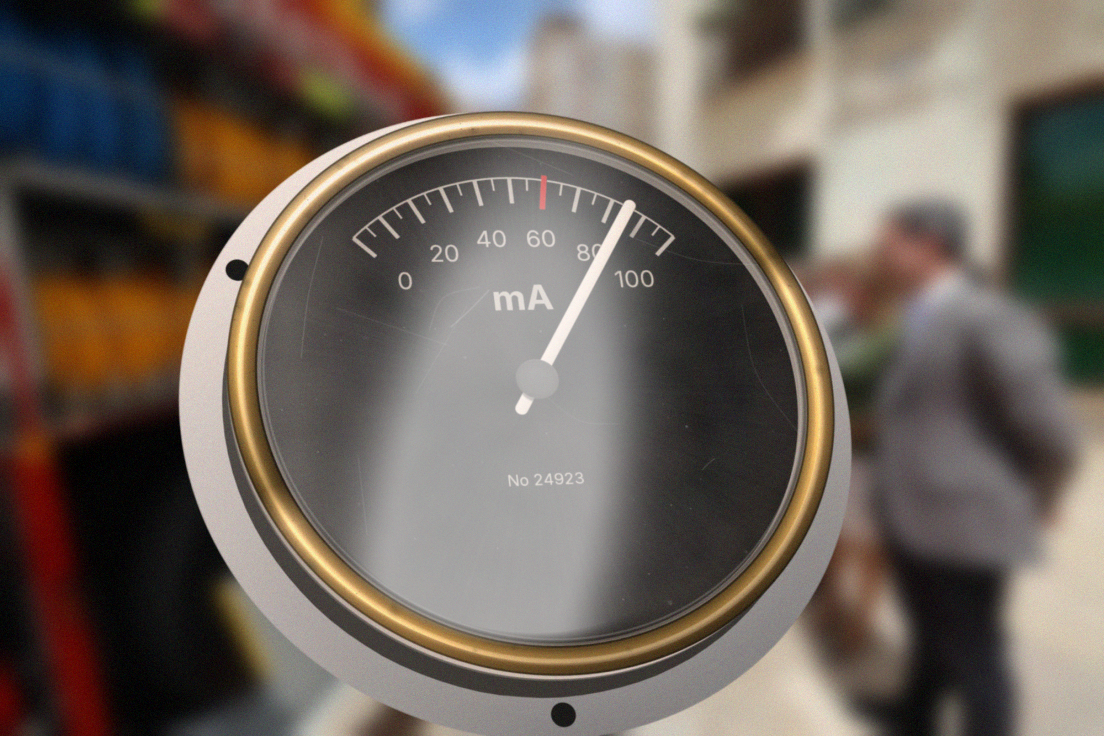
85 mA
